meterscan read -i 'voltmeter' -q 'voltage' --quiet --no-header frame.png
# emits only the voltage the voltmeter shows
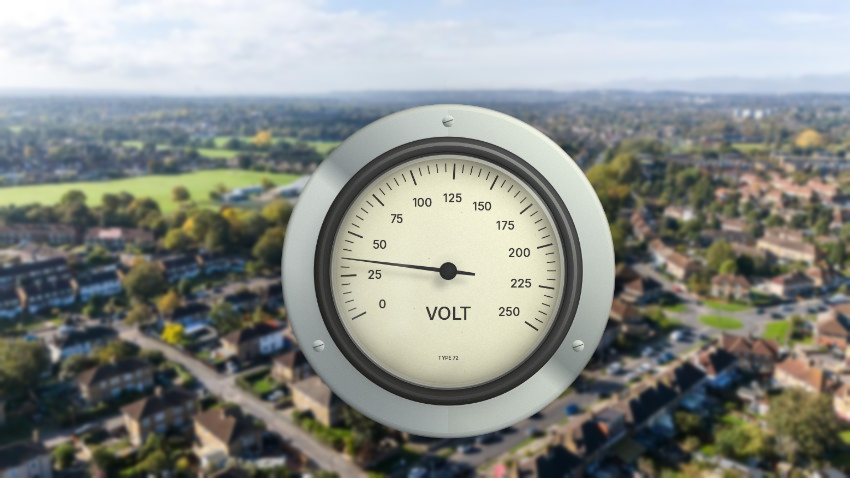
35 V
